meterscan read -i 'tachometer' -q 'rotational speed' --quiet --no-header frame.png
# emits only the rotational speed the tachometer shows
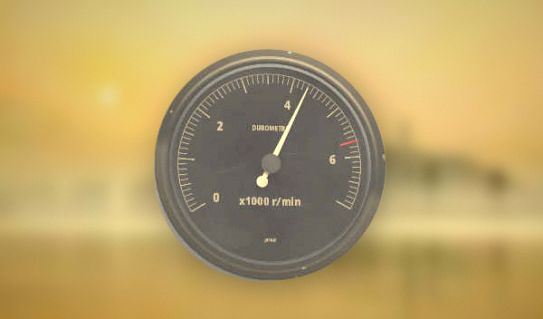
4300 rpm
